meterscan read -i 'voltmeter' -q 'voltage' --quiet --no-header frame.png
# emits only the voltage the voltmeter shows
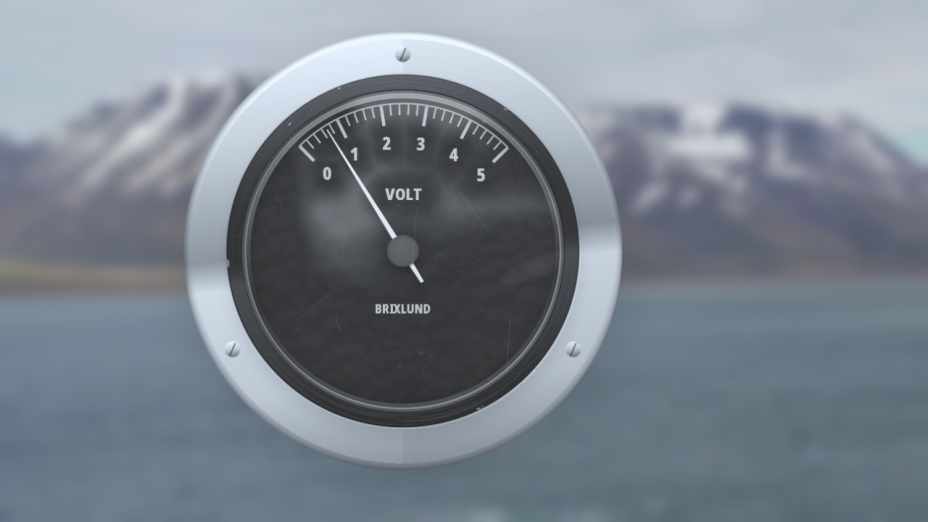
0.7 V
